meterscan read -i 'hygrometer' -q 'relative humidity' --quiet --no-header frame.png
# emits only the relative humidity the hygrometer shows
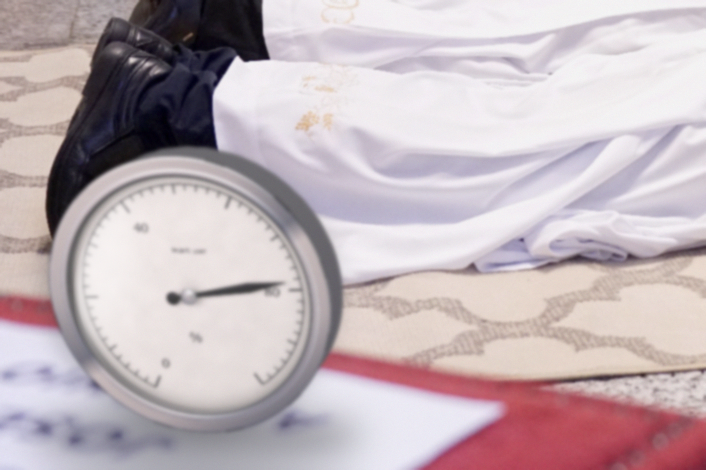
78 %
